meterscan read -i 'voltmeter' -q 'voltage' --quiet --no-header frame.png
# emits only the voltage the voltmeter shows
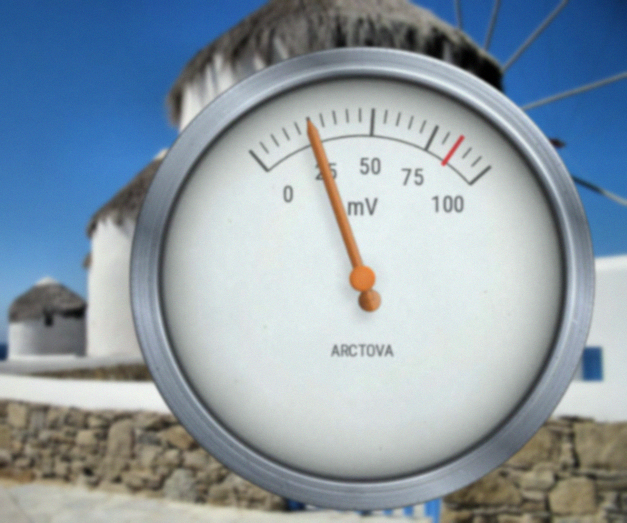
25 mV
